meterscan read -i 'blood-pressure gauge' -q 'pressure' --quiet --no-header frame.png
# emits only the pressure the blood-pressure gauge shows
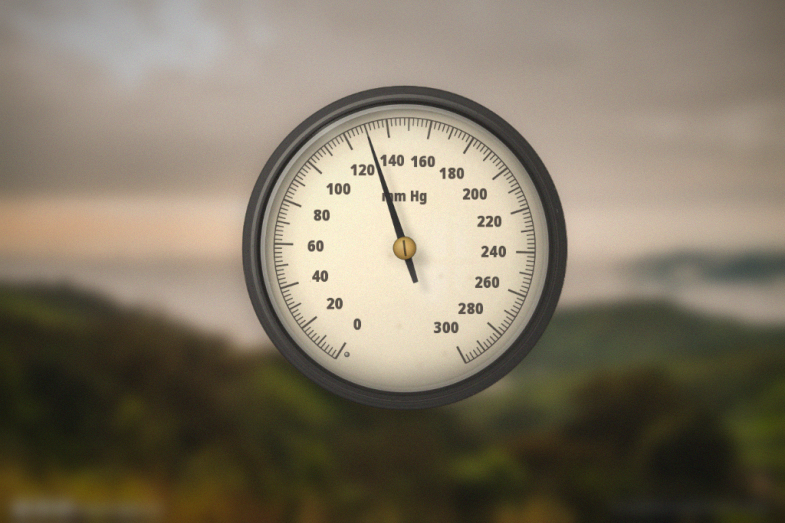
130 mmHg
